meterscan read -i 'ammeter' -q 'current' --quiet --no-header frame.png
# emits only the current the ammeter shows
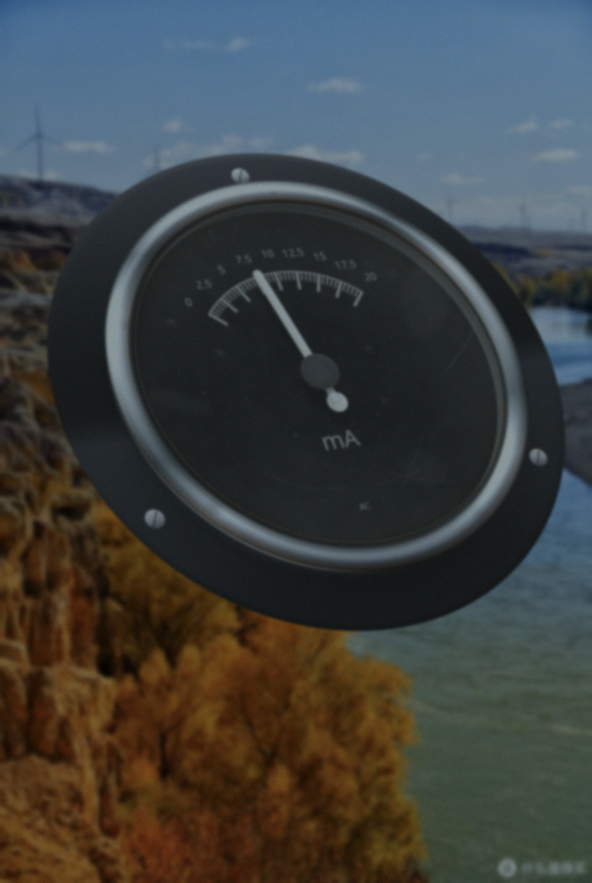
7.5 mA
